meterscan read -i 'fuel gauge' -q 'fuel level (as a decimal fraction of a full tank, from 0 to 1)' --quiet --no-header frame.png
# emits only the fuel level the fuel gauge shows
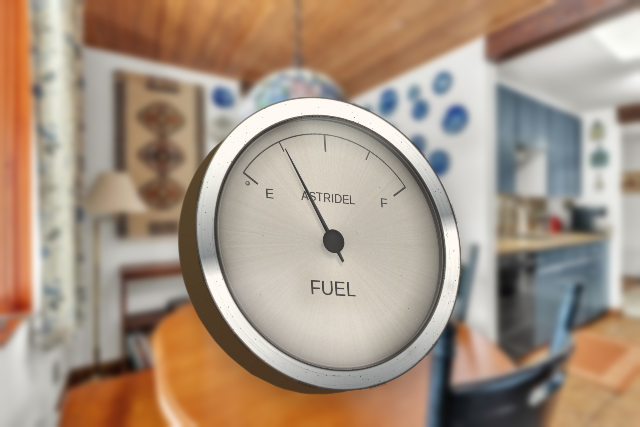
0.25
